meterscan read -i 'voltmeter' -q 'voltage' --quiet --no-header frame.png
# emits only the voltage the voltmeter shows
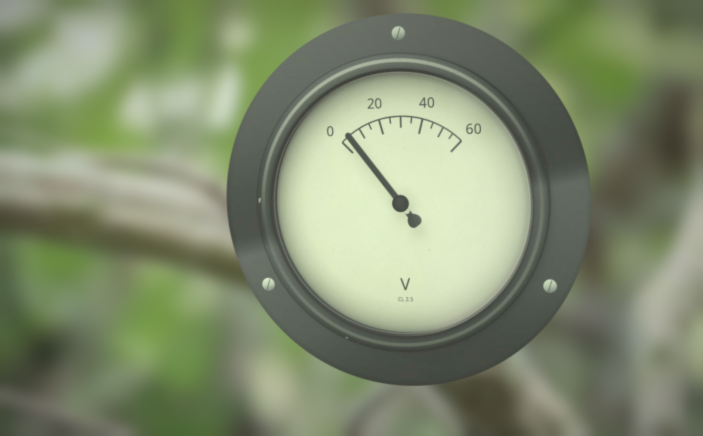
5 V
